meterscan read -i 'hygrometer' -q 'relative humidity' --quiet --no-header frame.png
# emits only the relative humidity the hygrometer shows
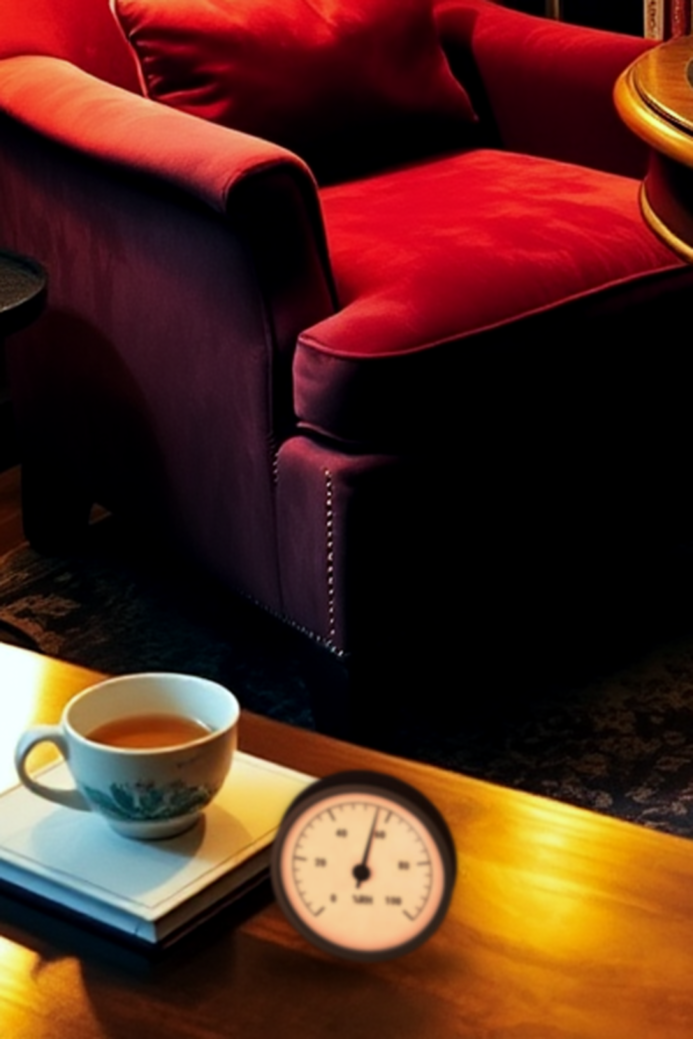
56 %
